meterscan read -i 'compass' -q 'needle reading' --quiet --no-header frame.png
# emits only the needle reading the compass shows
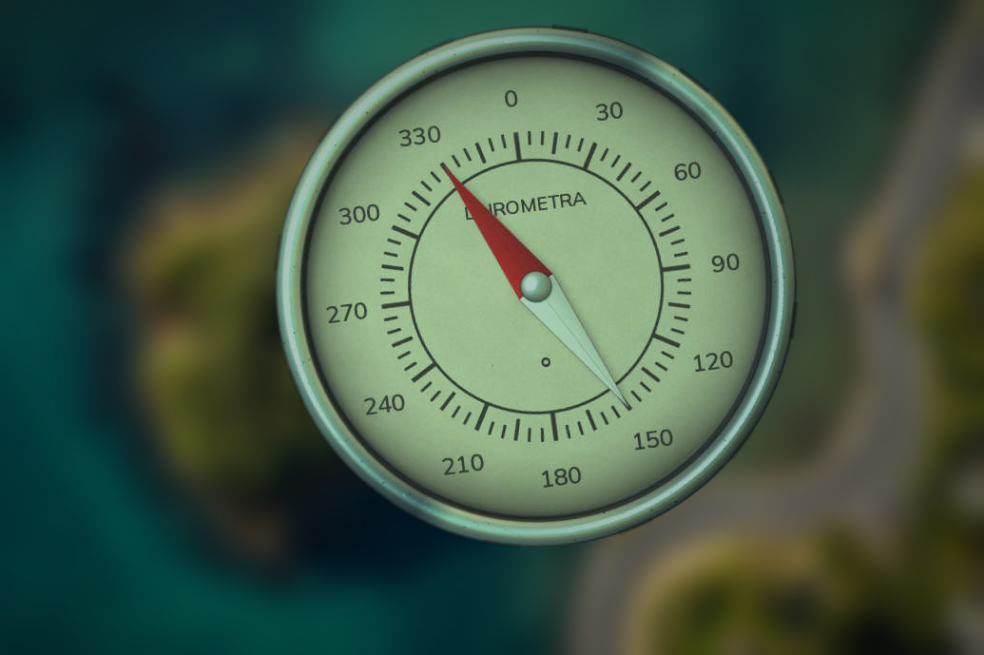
330 °
